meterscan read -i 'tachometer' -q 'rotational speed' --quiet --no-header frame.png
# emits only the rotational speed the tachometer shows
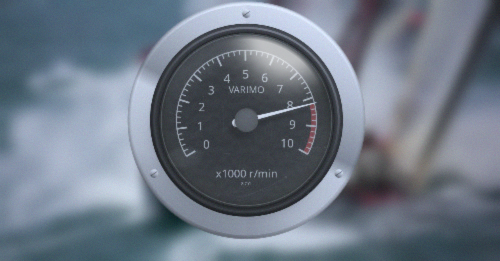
8200 rpm
